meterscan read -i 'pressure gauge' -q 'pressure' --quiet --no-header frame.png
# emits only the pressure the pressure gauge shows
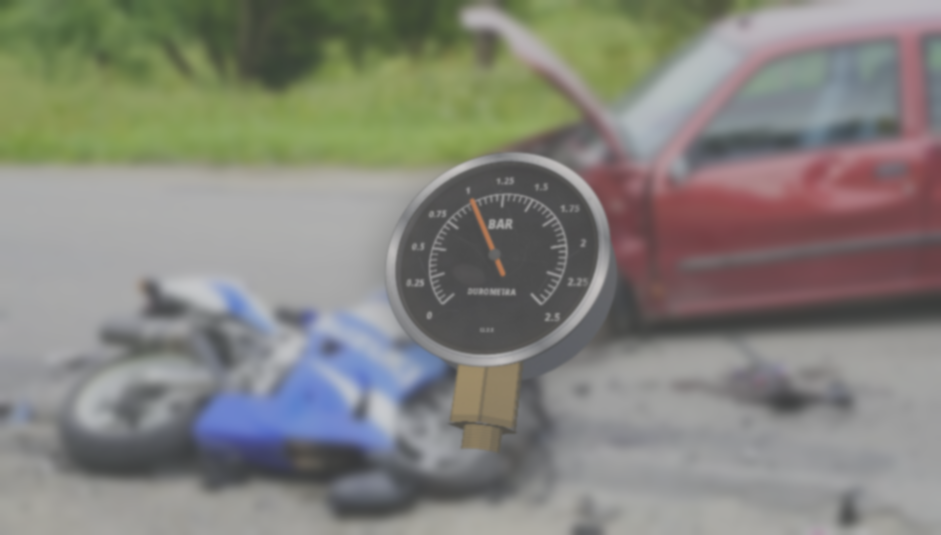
1 bar
